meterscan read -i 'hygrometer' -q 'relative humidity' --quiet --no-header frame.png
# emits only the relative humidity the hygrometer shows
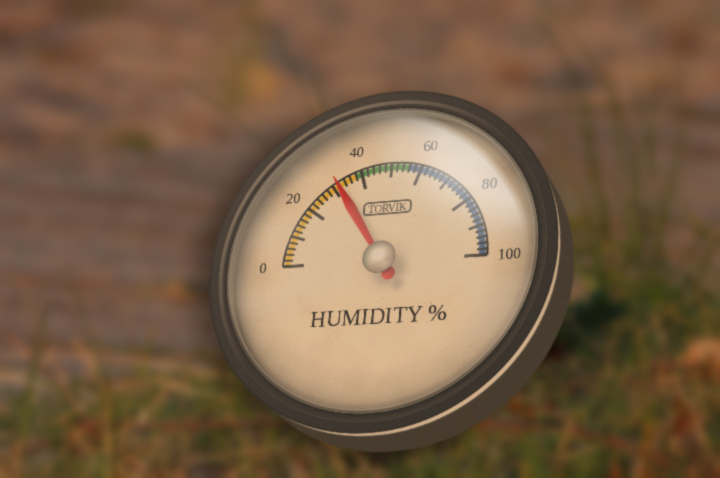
32 %
